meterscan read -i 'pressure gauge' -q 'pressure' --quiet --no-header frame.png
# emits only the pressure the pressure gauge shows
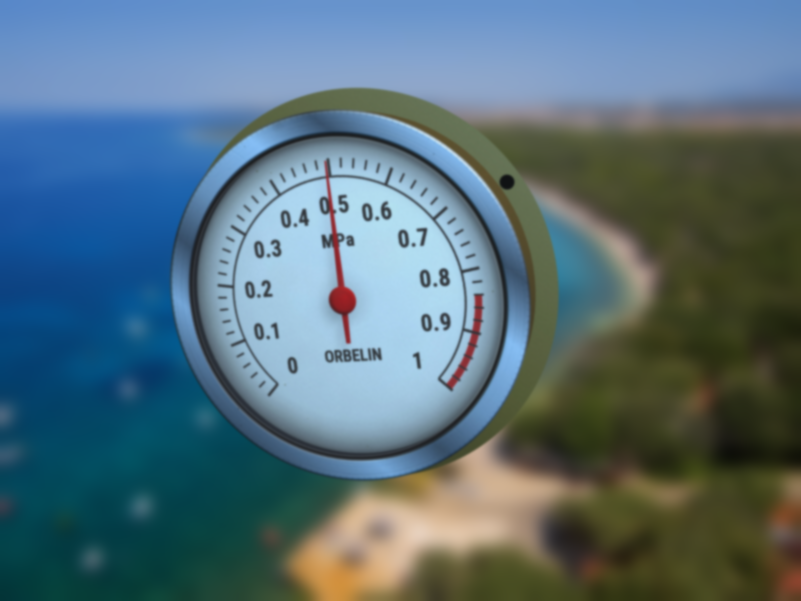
0.5 MPa
